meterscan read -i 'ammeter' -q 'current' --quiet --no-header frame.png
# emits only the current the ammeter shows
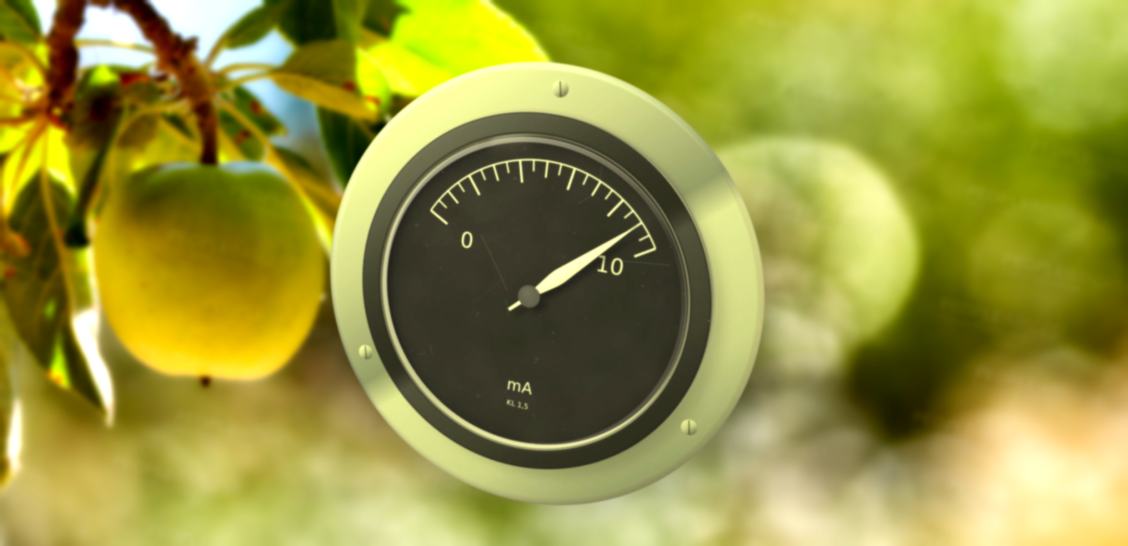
9 mA
